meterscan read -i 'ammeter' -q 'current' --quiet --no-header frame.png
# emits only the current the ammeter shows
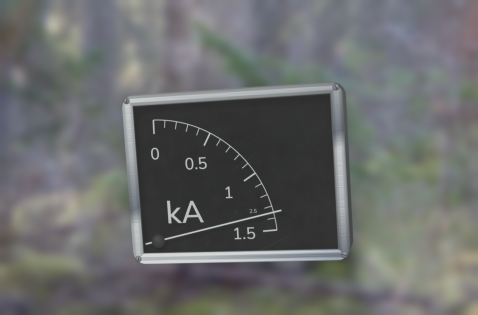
1.35 kA
